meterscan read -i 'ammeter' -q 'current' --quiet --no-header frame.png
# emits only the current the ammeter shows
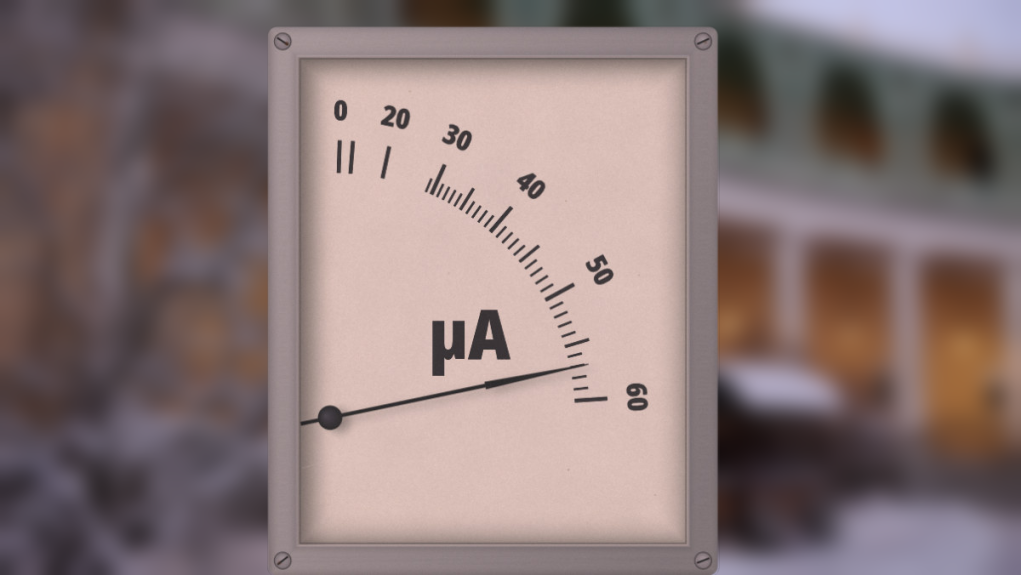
57 µA
